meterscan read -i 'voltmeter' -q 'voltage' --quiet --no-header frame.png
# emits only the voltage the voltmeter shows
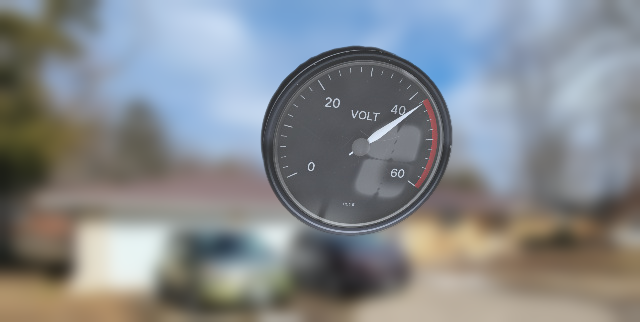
42 V
